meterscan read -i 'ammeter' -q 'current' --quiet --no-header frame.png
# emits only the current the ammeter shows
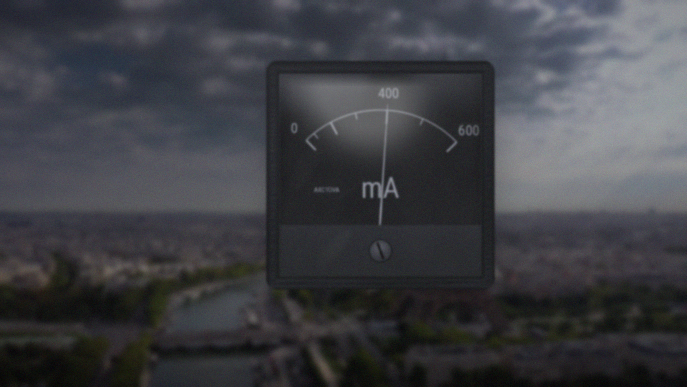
400 mA
